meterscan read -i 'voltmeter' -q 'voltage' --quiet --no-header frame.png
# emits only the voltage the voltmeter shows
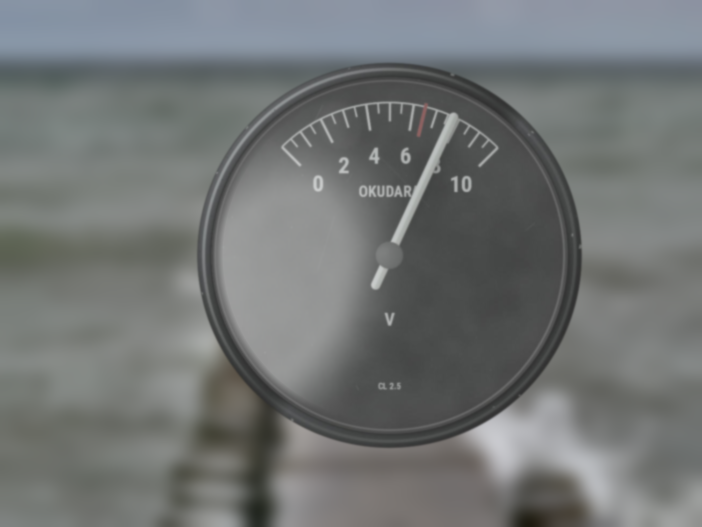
7.75 V
